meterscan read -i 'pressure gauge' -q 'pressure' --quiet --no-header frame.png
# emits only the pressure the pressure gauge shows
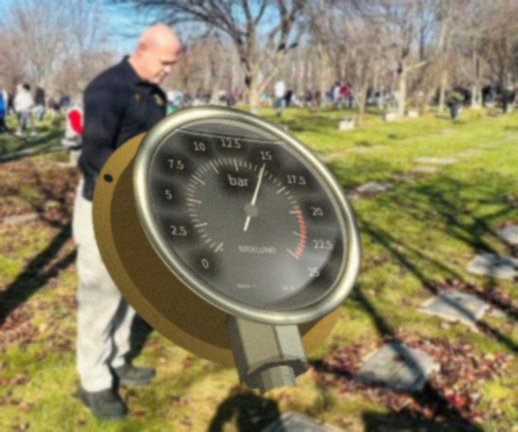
15 bar
